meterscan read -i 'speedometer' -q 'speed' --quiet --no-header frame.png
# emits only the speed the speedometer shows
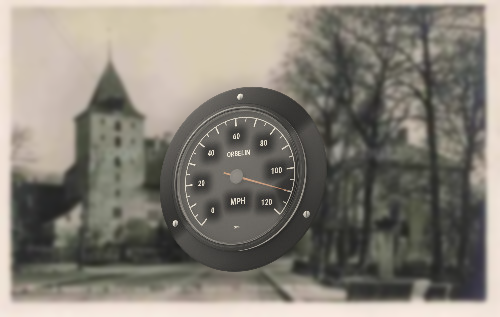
110 mph
